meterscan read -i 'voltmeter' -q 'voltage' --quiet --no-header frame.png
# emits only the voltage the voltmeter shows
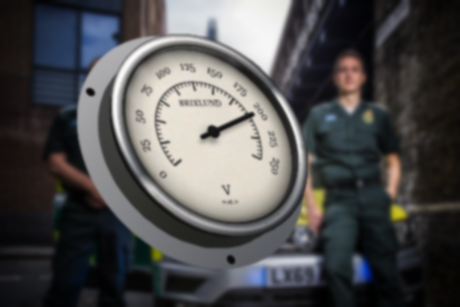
200 V
